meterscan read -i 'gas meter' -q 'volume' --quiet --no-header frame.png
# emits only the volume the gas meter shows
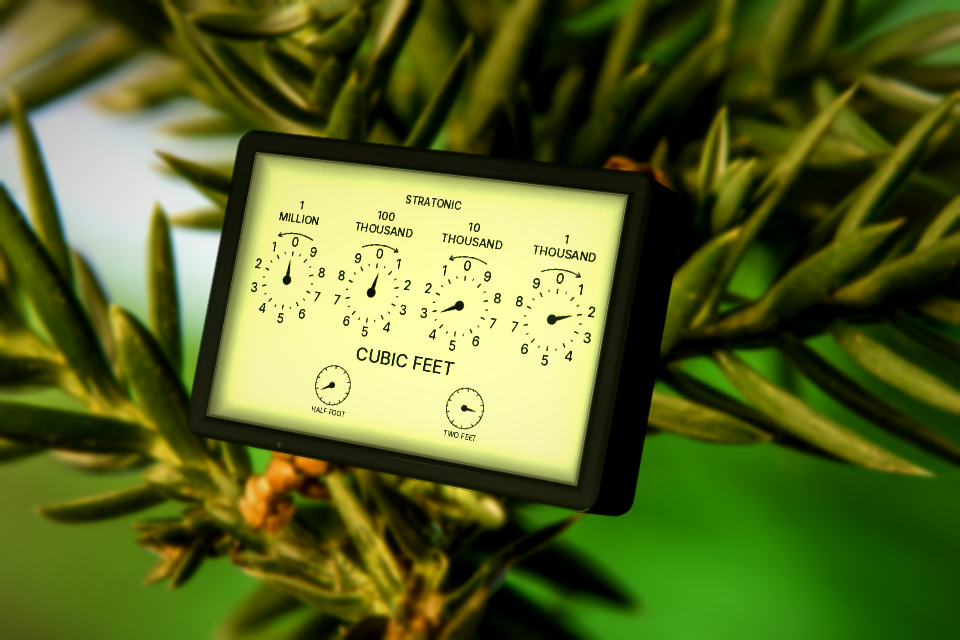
3200 ft³
